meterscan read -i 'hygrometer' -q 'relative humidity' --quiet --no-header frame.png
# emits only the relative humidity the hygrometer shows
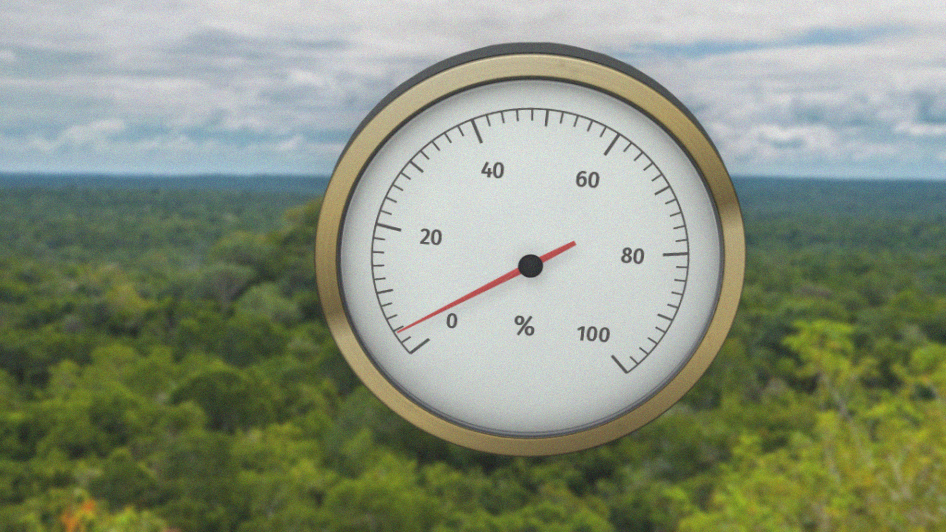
4 %
